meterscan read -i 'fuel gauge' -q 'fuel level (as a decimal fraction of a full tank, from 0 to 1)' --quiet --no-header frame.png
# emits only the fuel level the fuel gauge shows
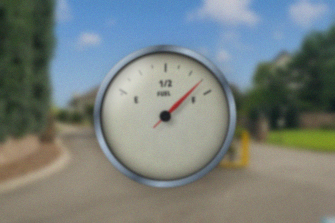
0.875
